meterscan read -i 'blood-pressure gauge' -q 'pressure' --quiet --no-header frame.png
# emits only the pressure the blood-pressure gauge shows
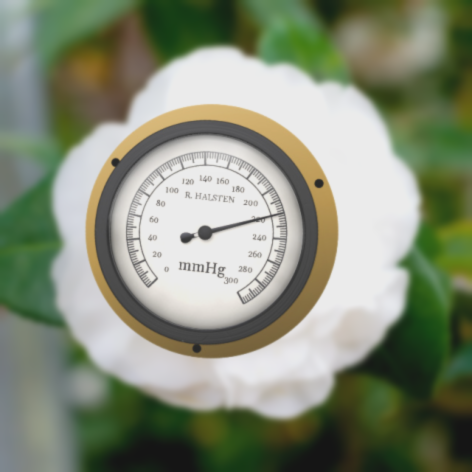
220 mmHg
